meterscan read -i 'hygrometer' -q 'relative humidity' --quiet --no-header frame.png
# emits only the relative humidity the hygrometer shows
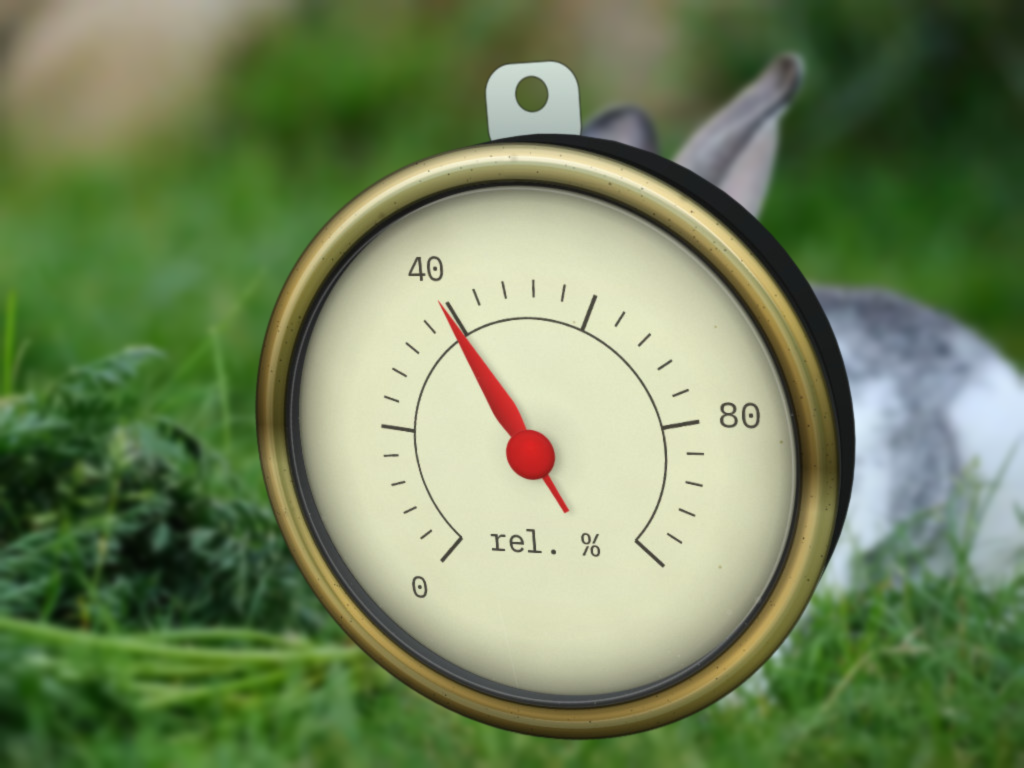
40 %
